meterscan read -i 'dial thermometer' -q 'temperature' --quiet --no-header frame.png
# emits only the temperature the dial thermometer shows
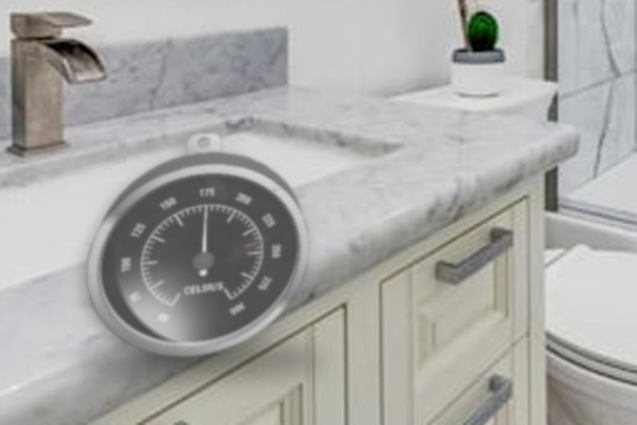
175 °C
